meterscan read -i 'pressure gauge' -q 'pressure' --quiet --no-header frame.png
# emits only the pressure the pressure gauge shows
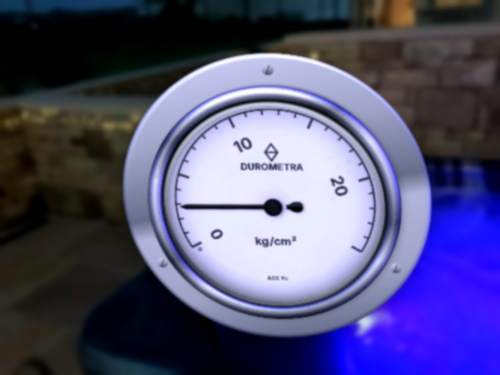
3 kg/cm²
